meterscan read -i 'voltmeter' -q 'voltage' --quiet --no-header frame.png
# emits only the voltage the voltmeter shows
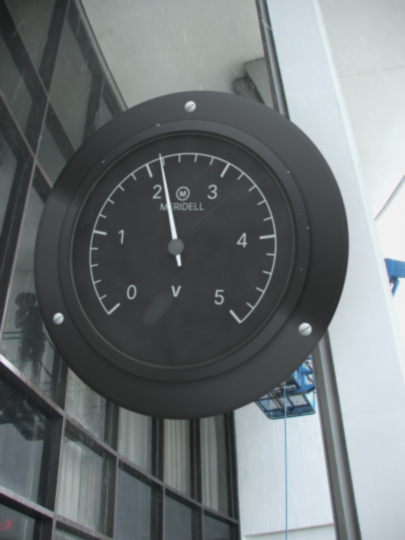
2.2 V
